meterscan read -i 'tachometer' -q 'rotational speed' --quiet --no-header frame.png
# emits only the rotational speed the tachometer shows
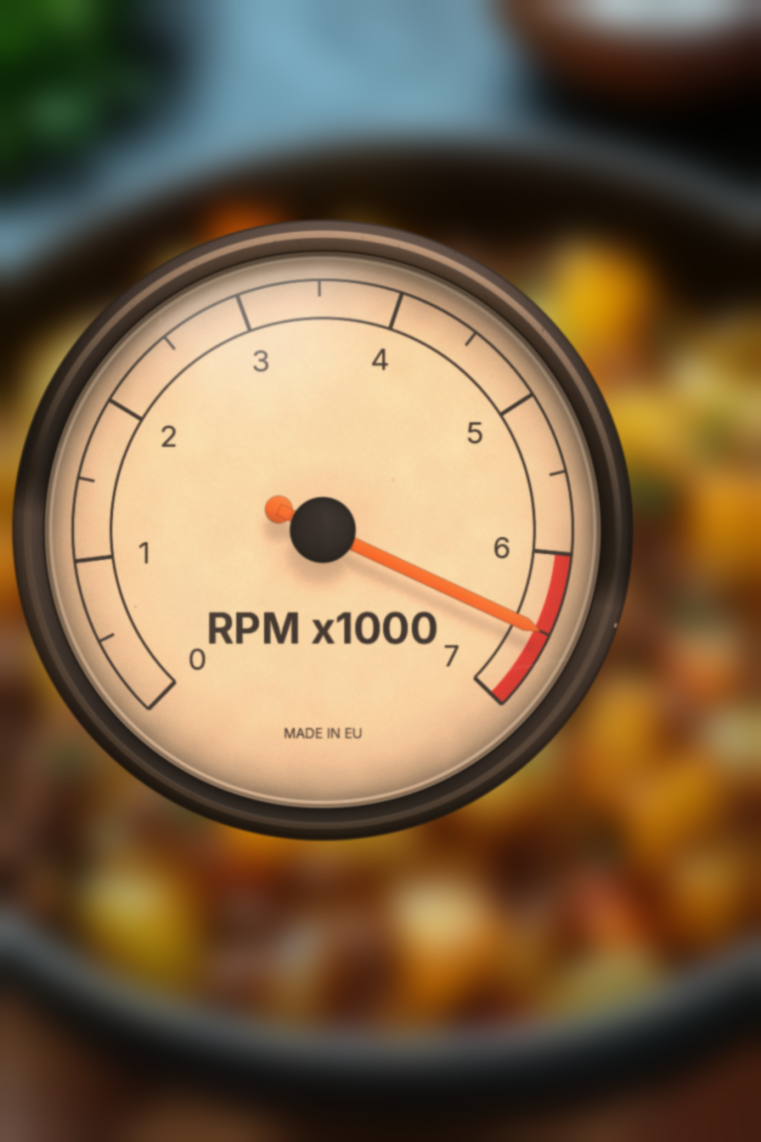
6500 rpm
